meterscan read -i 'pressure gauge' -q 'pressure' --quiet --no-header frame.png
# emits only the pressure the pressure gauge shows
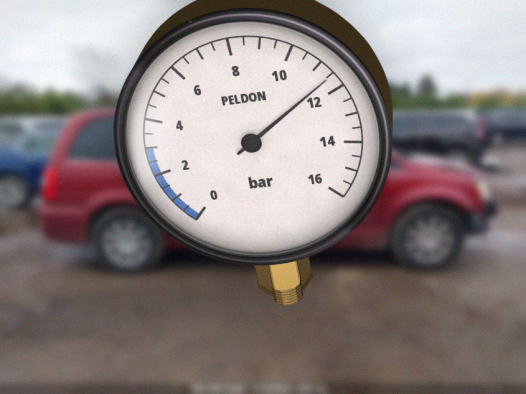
11.5 bar
